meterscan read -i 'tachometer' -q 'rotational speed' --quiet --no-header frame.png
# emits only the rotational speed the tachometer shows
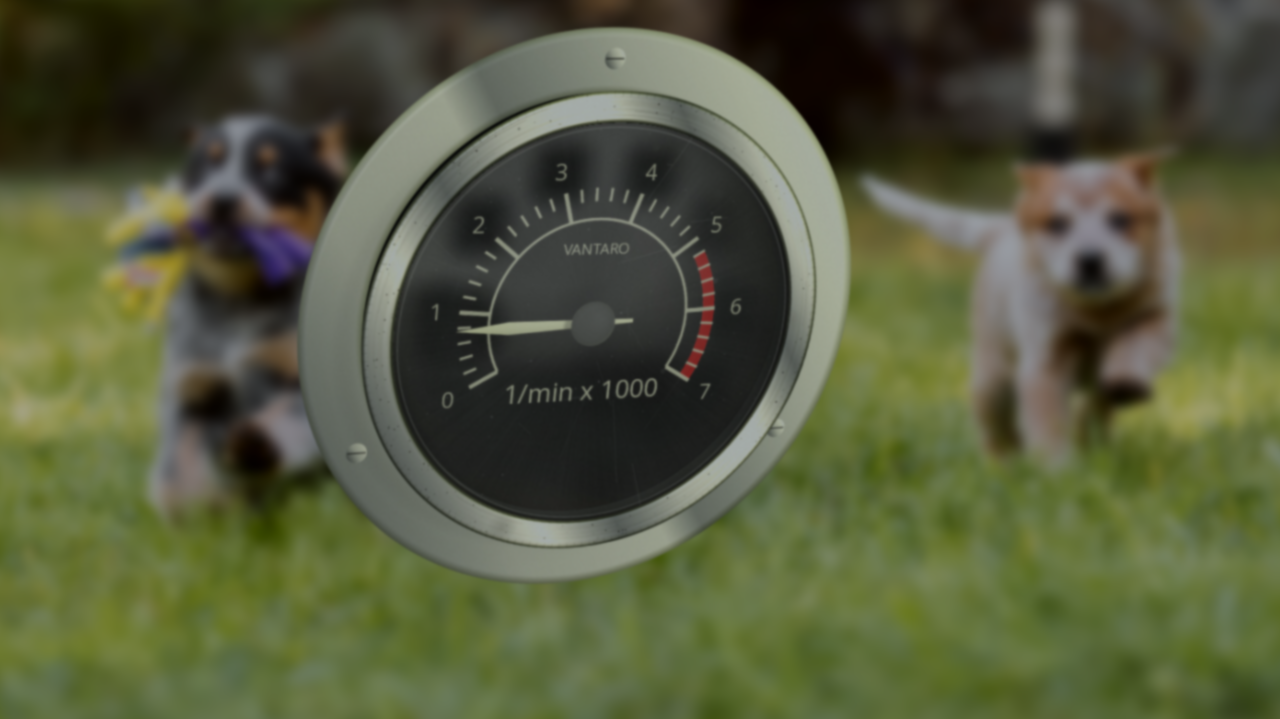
800 rpm
